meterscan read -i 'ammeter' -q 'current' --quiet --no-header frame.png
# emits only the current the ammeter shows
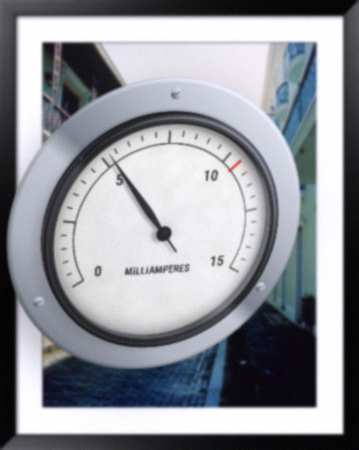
5.25 mA
